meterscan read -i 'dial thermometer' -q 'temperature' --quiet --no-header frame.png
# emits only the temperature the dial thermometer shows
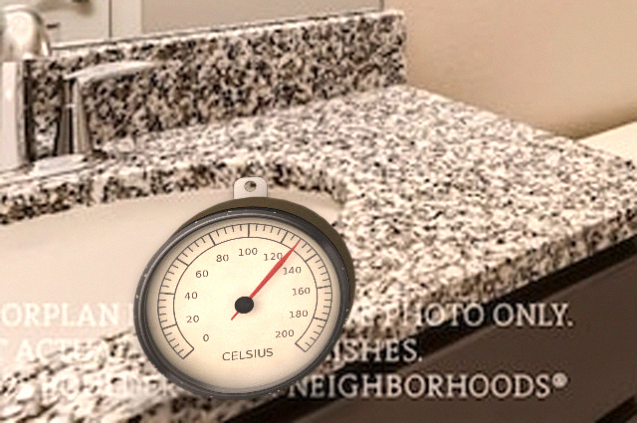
128 °C
